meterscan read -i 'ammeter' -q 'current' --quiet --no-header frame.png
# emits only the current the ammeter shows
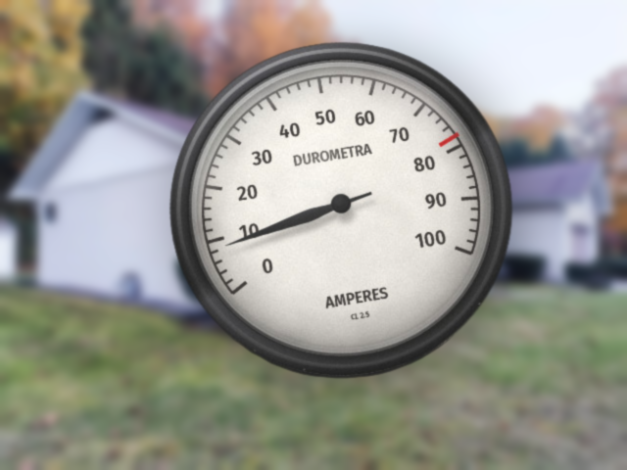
8 A
